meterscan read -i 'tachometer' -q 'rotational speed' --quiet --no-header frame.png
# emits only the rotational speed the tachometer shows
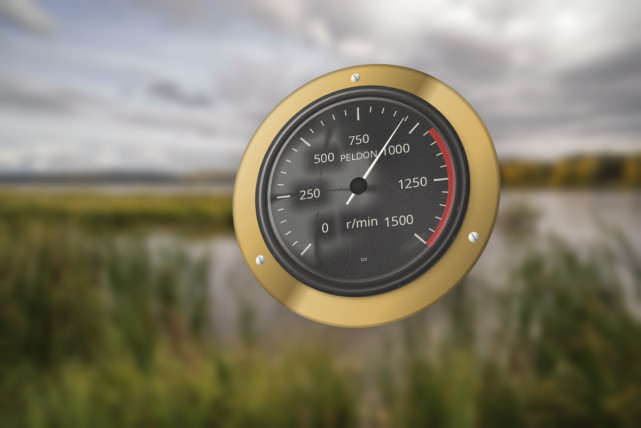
950 rpm
